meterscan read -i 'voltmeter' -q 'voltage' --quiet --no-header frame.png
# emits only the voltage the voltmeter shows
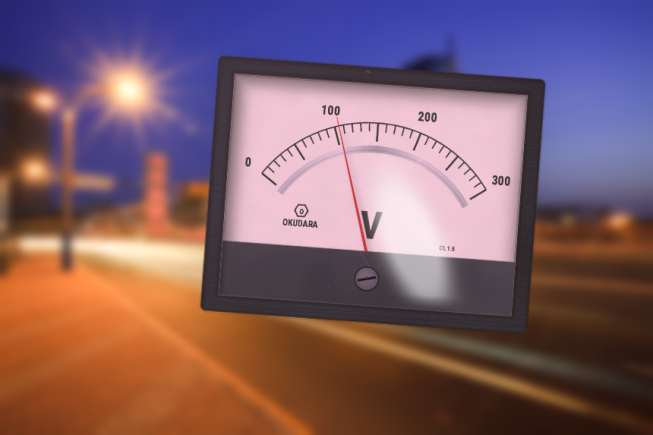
105 V
